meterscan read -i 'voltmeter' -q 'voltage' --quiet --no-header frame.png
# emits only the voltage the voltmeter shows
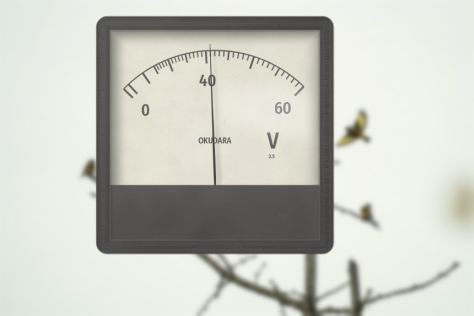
41 V
